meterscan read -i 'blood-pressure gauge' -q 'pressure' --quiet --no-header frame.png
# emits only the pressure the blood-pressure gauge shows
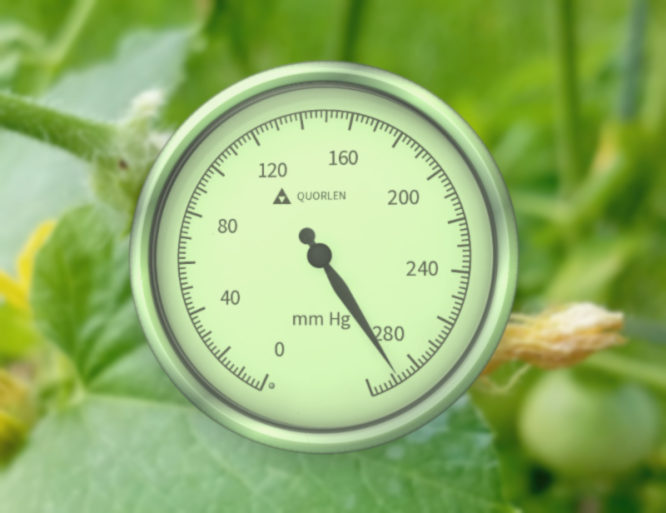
288 mmHg
